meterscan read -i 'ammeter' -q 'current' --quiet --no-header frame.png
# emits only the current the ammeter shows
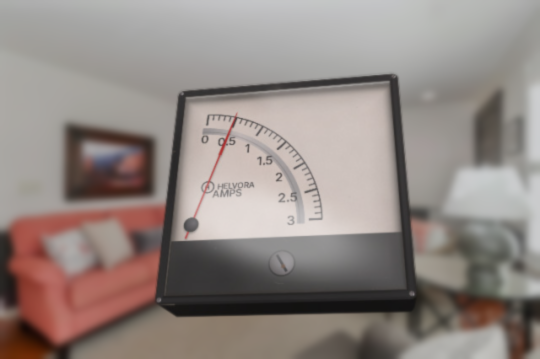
0.5 A
